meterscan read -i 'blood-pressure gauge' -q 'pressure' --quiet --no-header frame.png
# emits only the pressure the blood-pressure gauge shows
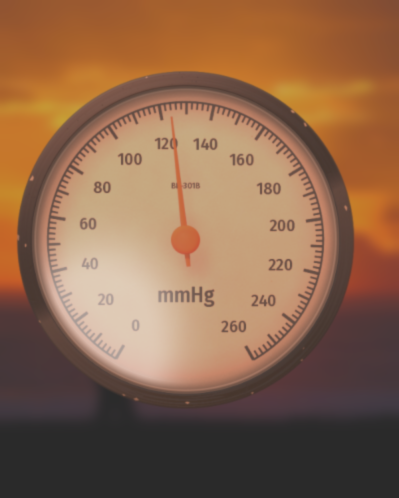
124 mmHg
